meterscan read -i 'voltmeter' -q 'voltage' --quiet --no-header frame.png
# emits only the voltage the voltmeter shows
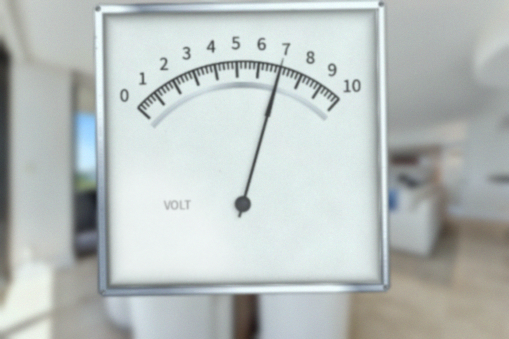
7 V
